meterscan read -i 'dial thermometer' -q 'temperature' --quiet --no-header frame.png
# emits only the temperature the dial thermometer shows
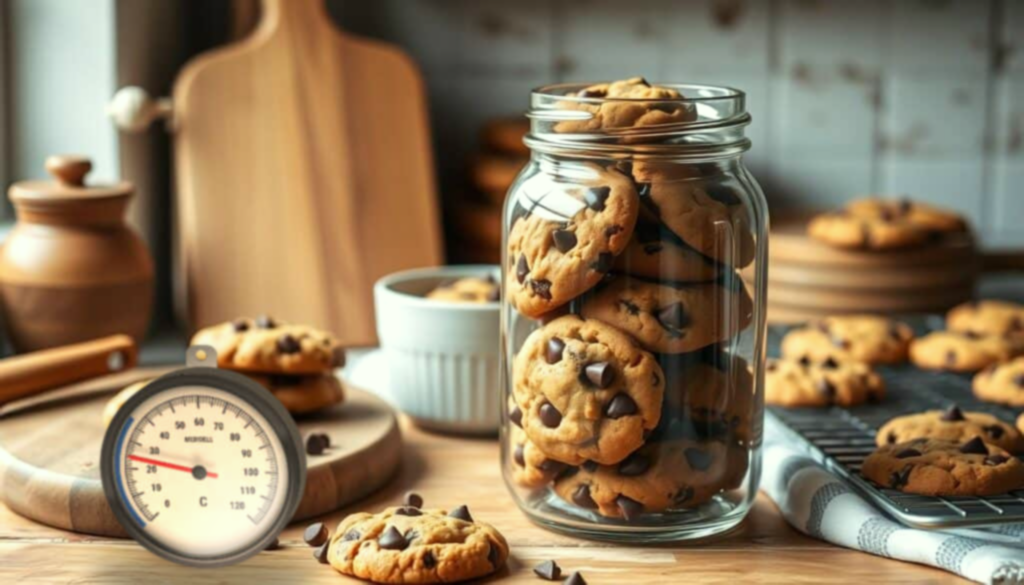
25 °C
